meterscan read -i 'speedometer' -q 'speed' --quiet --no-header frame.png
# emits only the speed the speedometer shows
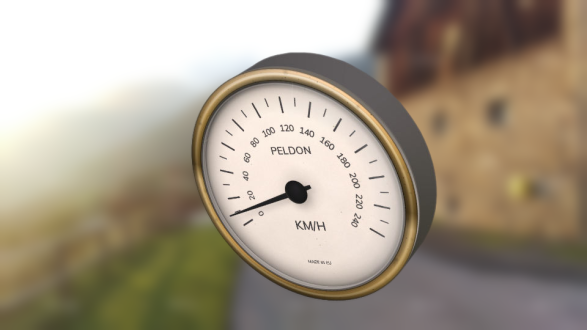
10 km/h
